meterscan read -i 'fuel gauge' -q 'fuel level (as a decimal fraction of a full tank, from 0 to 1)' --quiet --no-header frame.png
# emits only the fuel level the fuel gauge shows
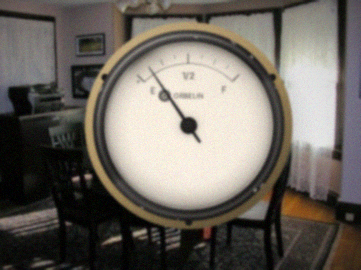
0.125
